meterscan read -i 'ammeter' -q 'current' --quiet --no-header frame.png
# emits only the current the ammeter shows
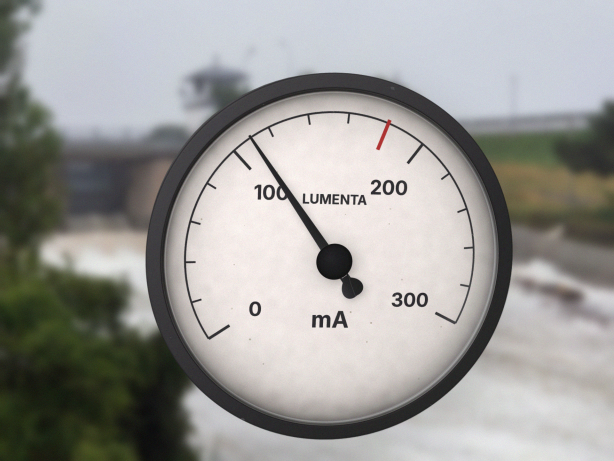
110 mA
